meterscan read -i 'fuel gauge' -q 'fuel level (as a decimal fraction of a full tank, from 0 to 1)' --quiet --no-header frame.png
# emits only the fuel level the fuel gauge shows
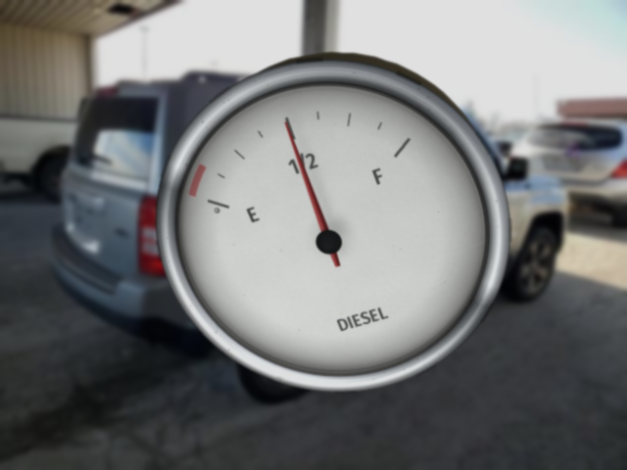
0.5
